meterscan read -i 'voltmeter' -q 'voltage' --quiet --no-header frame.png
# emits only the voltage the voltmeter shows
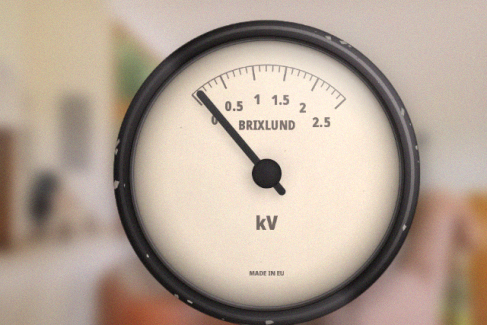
0.1 kV
